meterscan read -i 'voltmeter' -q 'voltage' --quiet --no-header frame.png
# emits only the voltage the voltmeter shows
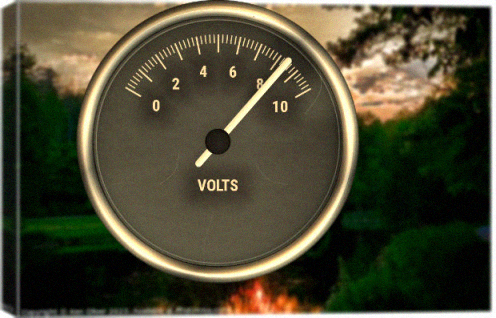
8.4 V
